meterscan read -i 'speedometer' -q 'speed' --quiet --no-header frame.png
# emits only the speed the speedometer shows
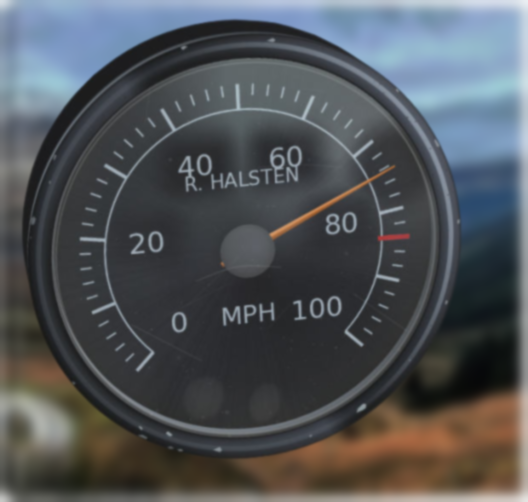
74 mph
